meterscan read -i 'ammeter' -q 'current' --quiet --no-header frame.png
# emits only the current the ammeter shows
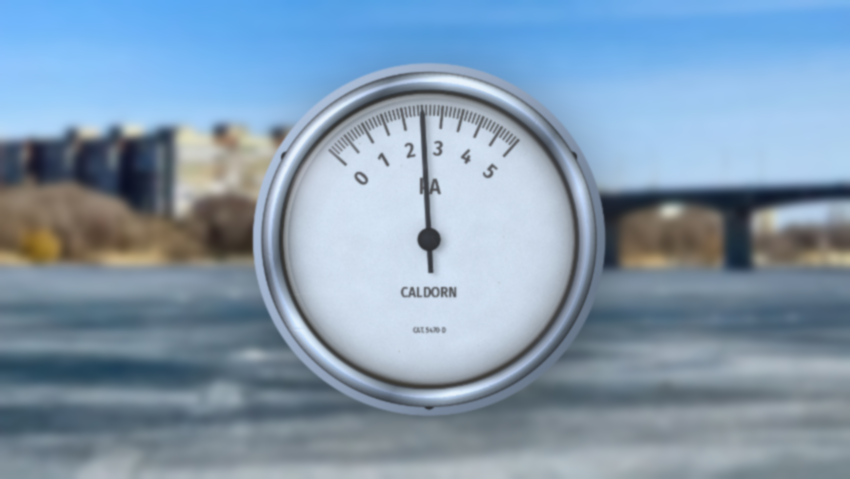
2.5 kA
